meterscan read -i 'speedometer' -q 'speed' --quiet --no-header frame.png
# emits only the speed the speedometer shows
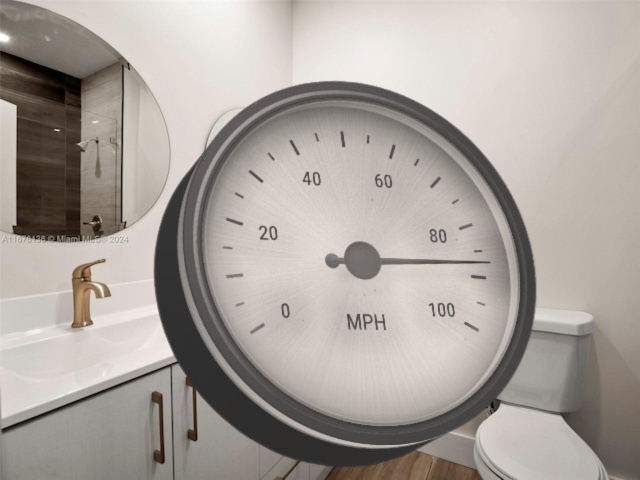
87.5 mph
